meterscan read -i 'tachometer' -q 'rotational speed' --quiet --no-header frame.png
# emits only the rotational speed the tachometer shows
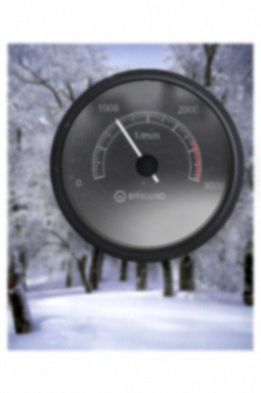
1000 rpm
